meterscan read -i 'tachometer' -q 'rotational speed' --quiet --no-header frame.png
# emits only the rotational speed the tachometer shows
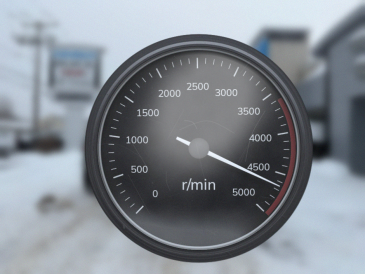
4650 rpm
